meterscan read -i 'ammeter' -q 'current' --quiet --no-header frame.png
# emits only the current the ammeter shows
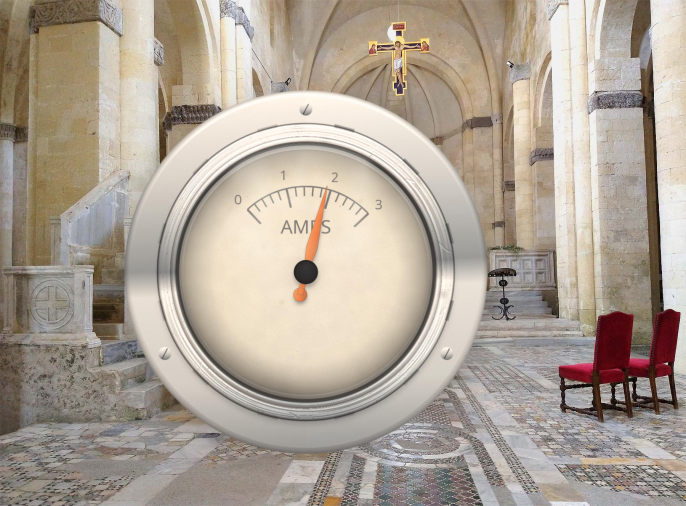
1.9 A
